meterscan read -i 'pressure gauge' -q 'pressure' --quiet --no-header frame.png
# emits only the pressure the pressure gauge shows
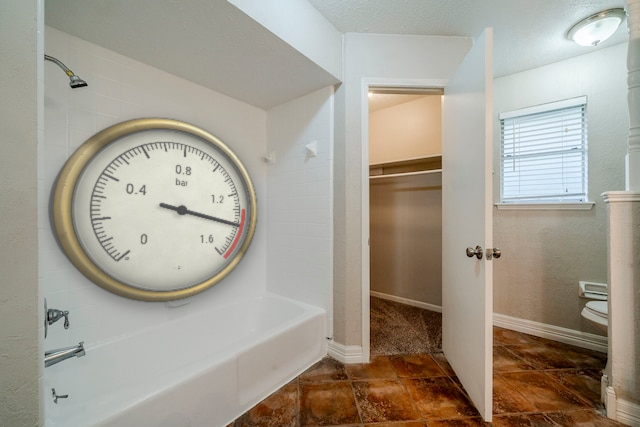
1.4 bar
